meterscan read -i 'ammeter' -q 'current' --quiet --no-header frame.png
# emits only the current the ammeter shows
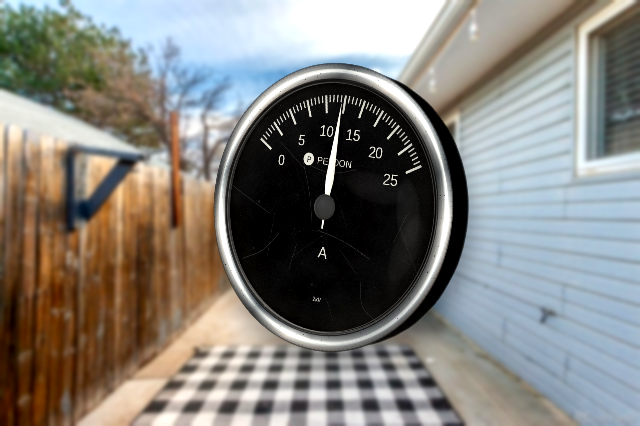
12.5 A
